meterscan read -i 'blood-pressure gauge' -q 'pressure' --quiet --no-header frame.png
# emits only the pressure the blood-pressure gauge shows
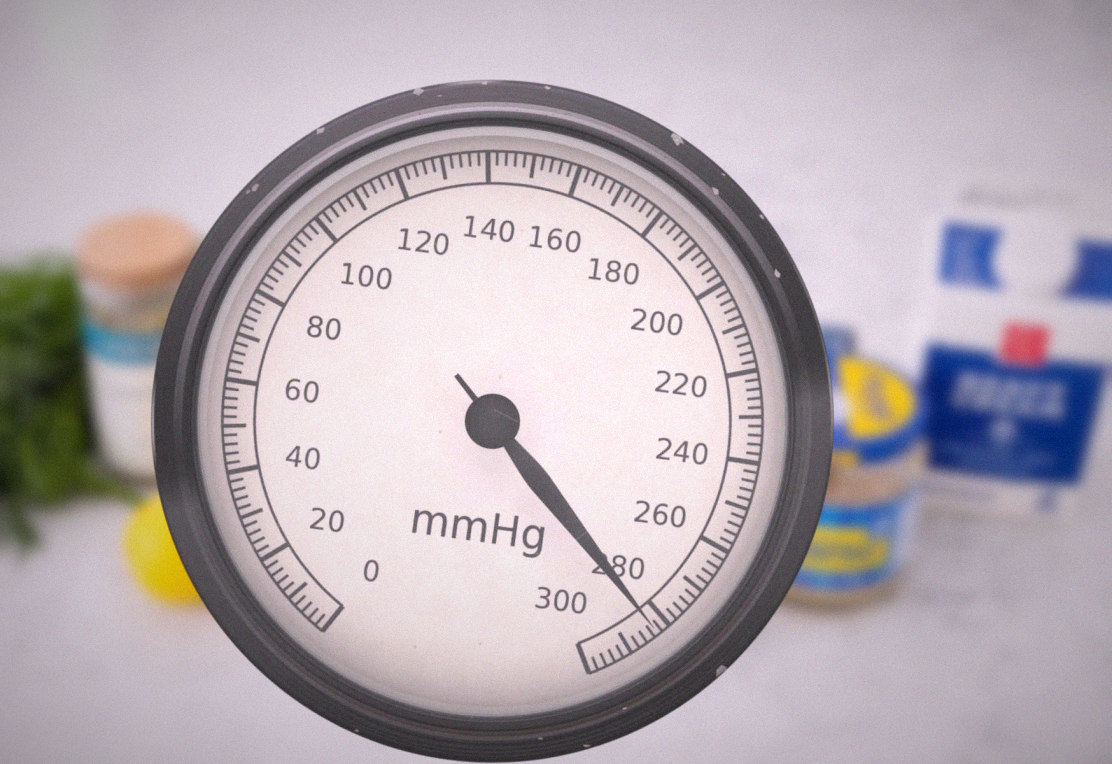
283 mmHg
